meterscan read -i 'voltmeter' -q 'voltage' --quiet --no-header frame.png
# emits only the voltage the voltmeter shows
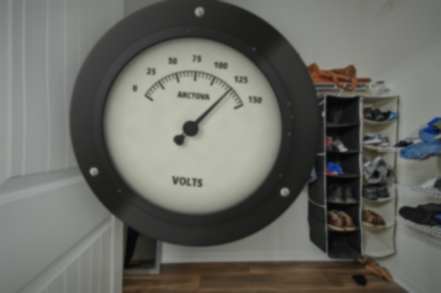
125 V
